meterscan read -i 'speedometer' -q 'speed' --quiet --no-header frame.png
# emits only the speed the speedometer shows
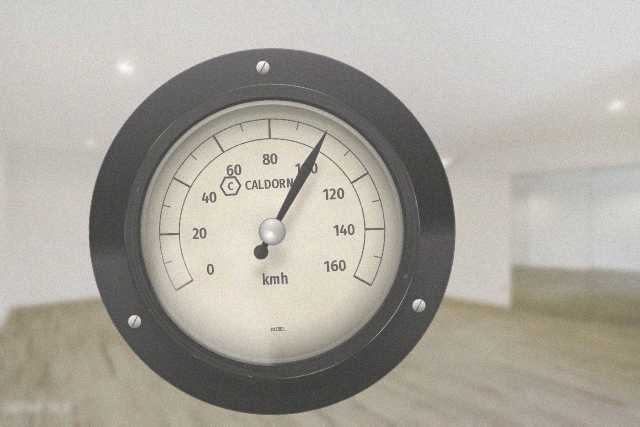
100 km/h
